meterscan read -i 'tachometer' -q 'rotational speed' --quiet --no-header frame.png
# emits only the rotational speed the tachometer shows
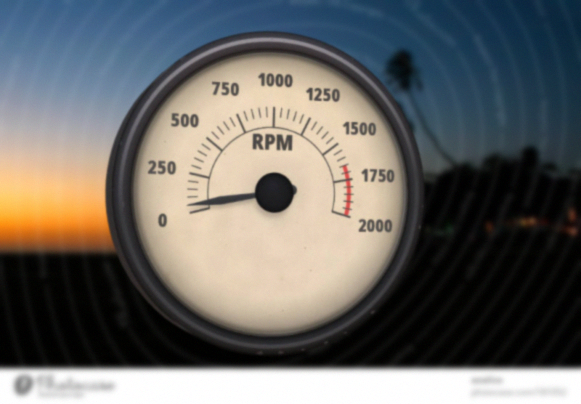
50 rpm
